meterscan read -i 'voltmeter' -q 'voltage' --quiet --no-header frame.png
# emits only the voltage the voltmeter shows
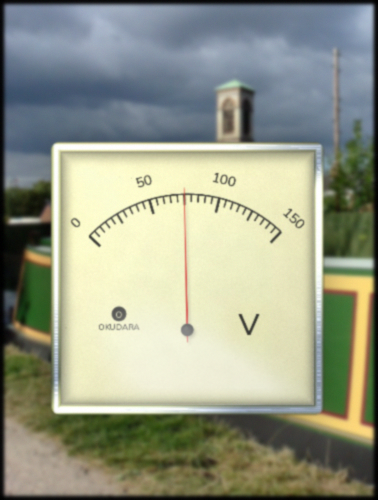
75 V
